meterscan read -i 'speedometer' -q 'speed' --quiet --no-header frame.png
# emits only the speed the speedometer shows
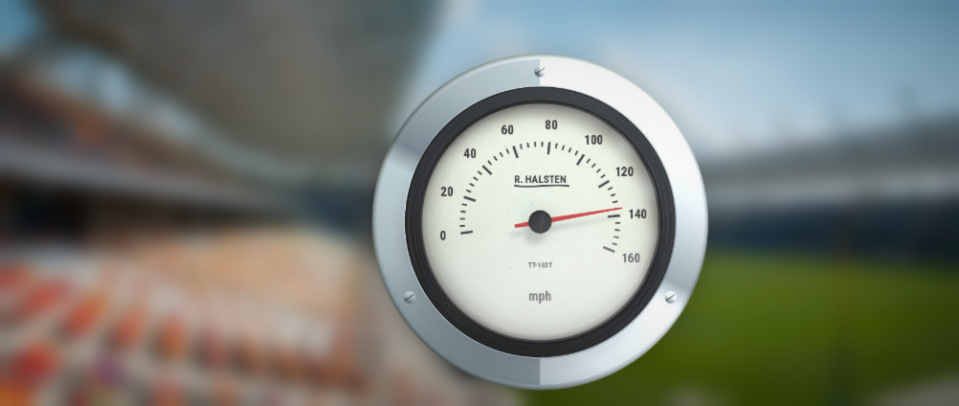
136 mph
